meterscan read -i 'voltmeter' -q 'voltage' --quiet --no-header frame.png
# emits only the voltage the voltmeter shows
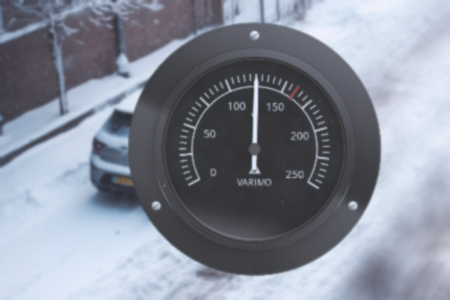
125 V
